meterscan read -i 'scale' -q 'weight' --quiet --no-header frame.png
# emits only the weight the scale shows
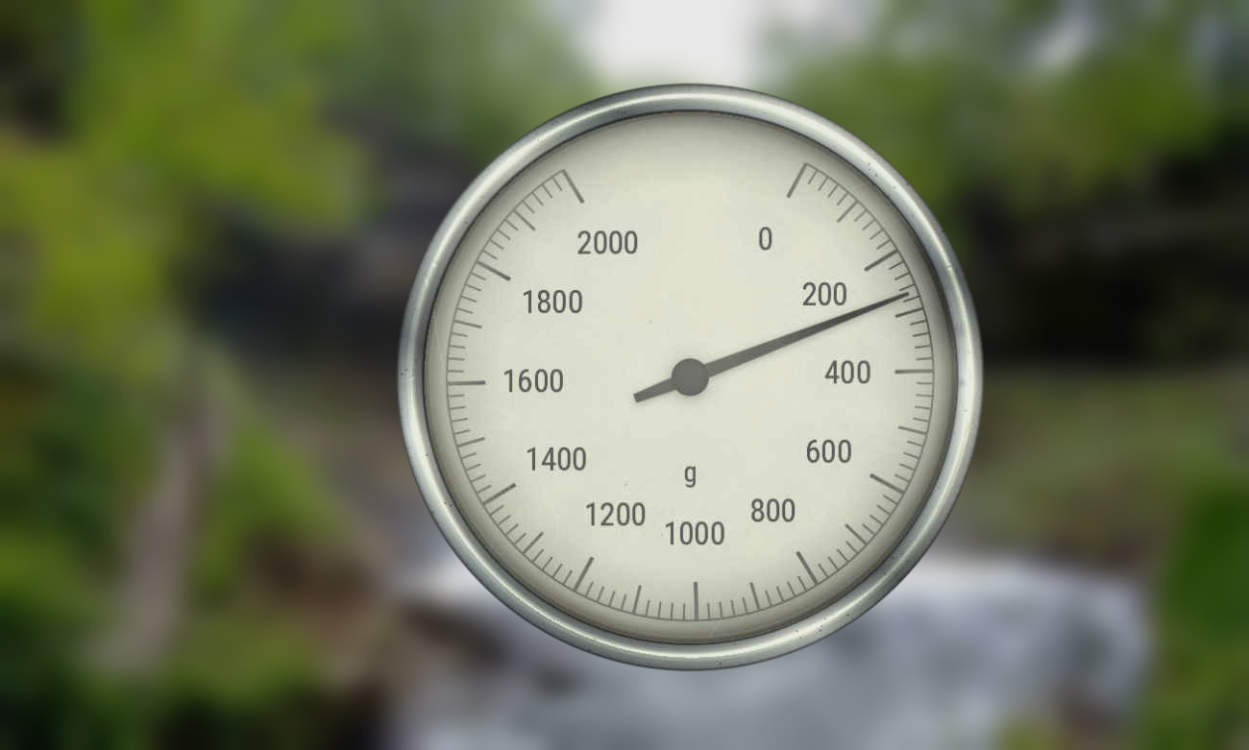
270 g
